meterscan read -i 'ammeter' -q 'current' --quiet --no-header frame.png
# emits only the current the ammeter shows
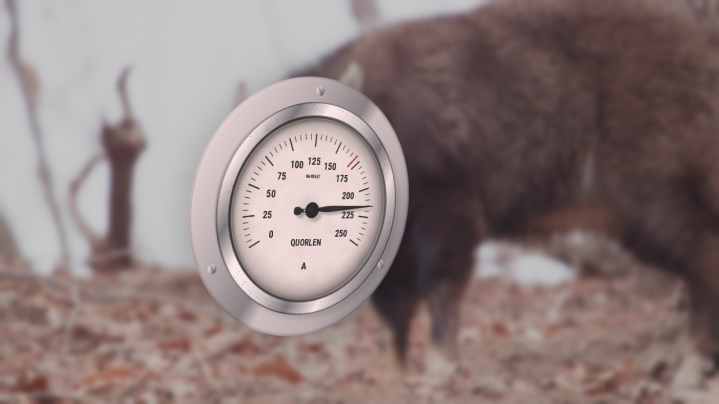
215 A
